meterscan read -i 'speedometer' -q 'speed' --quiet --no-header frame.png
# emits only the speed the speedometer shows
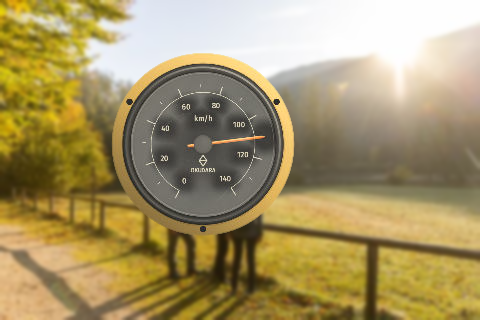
110 km/h
